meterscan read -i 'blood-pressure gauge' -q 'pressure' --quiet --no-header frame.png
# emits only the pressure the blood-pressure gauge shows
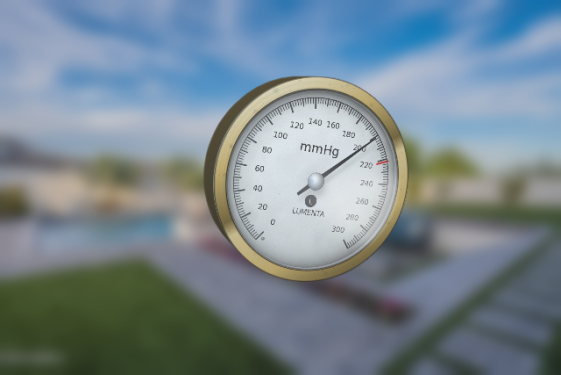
200 mmHg
